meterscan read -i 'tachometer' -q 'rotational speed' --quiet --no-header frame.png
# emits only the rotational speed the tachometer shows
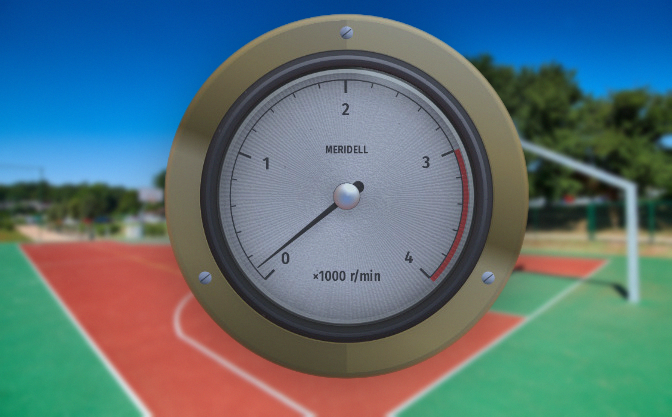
100 rpm
